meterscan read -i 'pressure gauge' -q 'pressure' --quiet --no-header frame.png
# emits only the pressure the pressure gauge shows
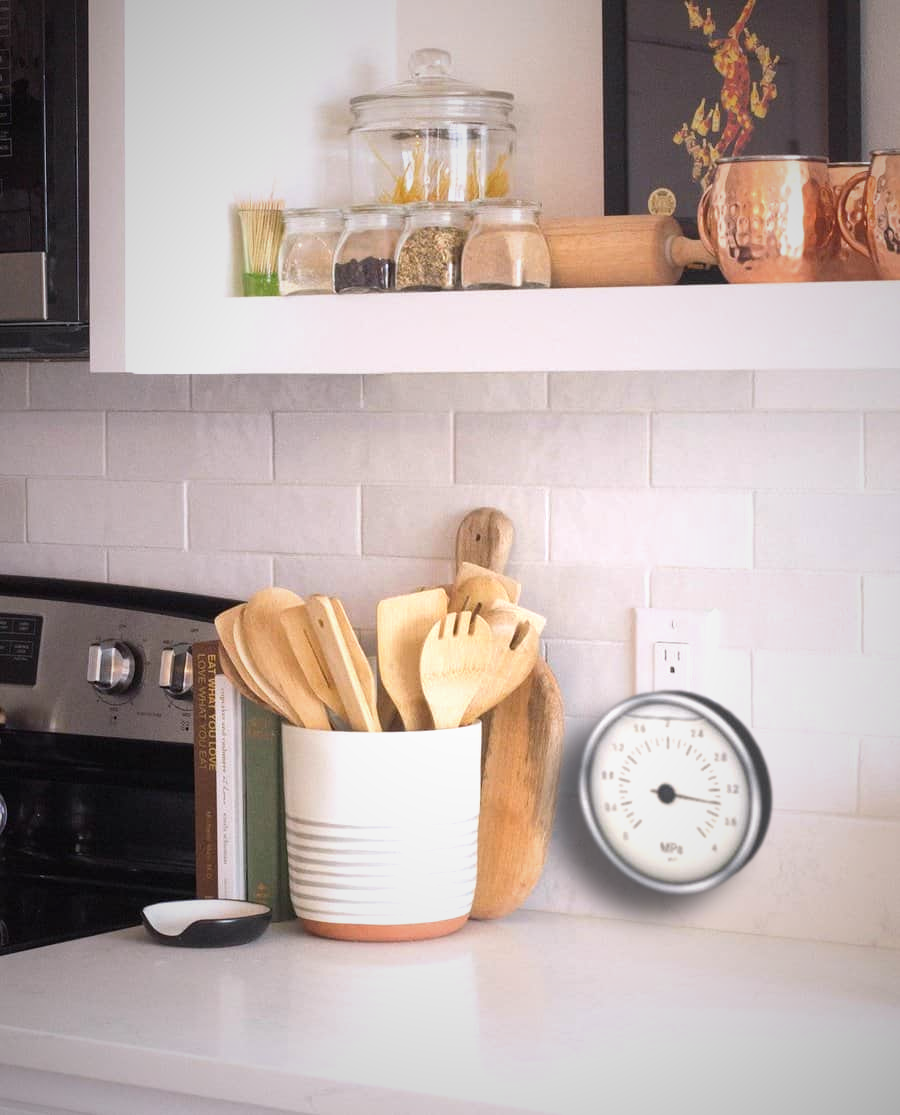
3.4 MPa
